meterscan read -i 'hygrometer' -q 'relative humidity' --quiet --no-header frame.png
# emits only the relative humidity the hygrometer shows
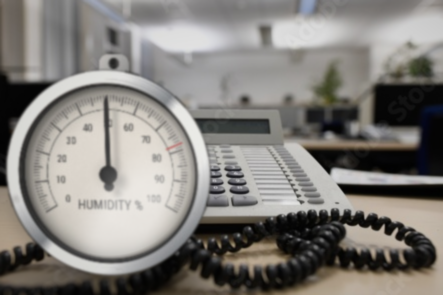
50 %
